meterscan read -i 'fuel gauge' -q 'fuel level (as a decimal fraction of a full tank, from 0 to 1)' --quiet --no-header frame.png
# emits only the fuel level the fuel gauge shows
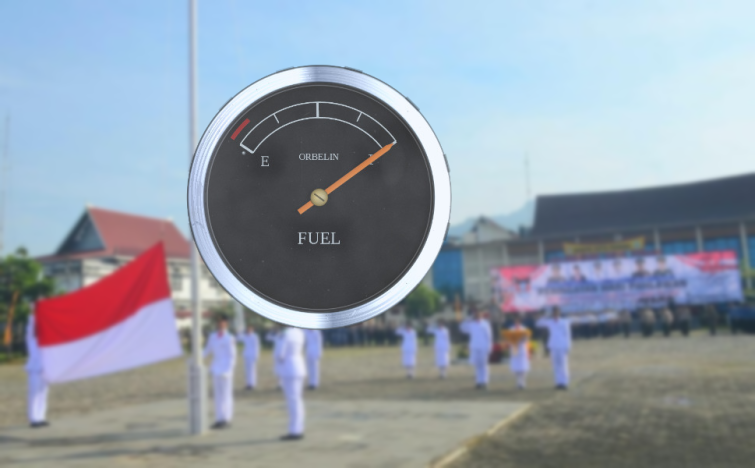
1
